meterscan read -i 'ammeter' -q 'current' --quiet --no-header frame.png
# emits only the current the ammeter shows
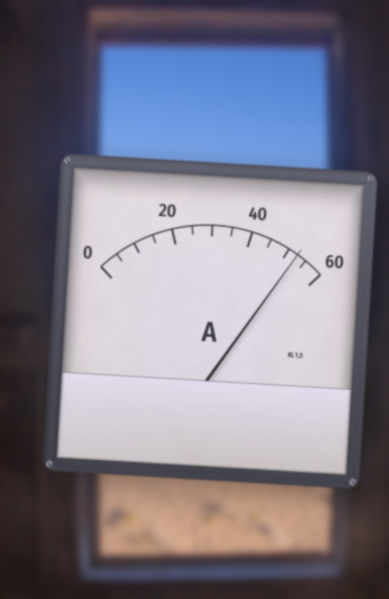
52.5 A
